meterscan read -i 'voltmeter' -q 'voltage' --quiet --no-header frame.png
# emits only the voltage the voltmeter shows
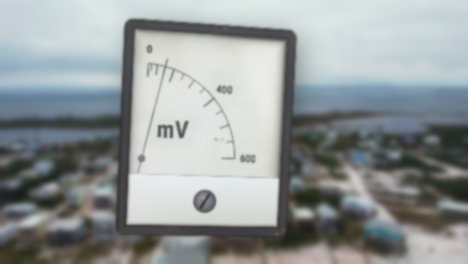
150 mV
